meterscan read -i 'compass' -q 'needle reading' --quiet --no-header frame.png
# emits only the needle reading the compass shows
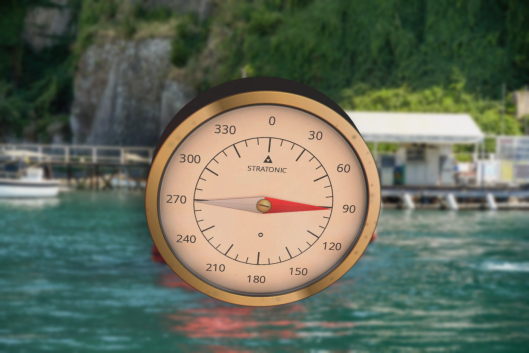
90 °
